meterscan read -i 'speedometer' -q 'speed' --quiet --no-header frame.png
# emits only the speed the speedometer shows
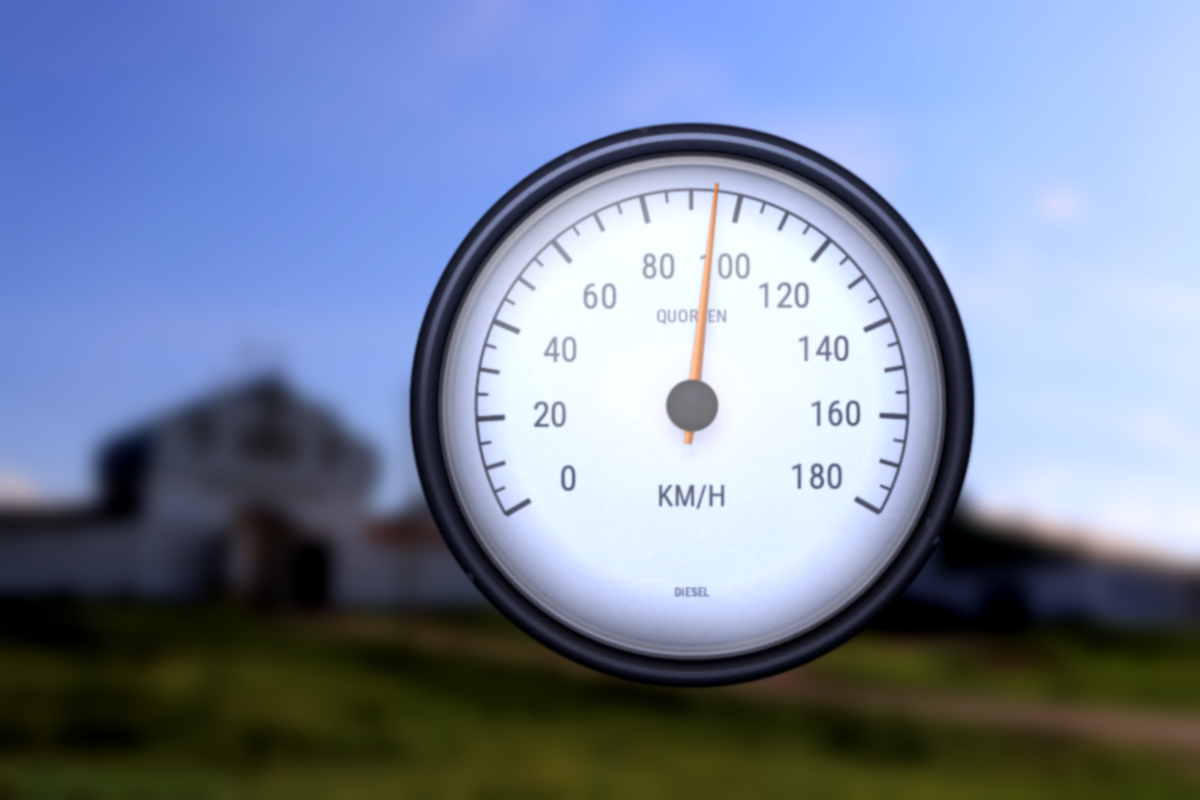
95 km/h
